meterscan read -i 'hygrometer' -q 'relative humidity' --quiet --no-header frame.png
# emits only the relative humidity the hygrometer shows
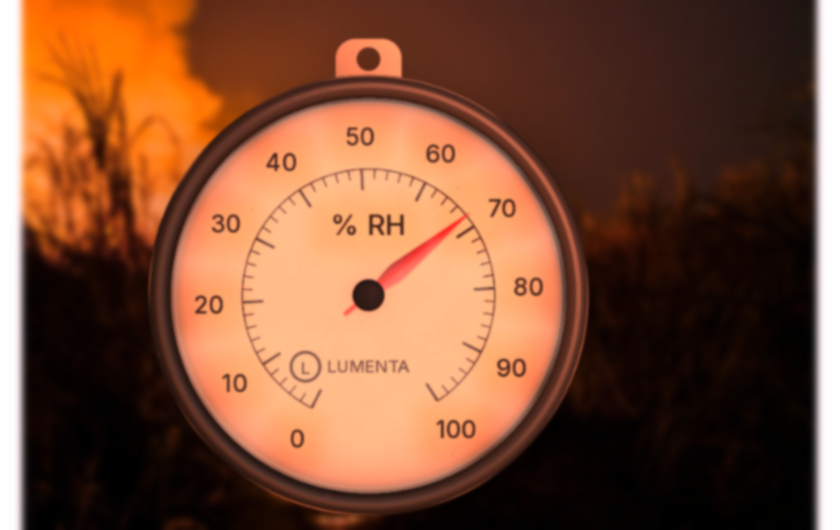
68 %
